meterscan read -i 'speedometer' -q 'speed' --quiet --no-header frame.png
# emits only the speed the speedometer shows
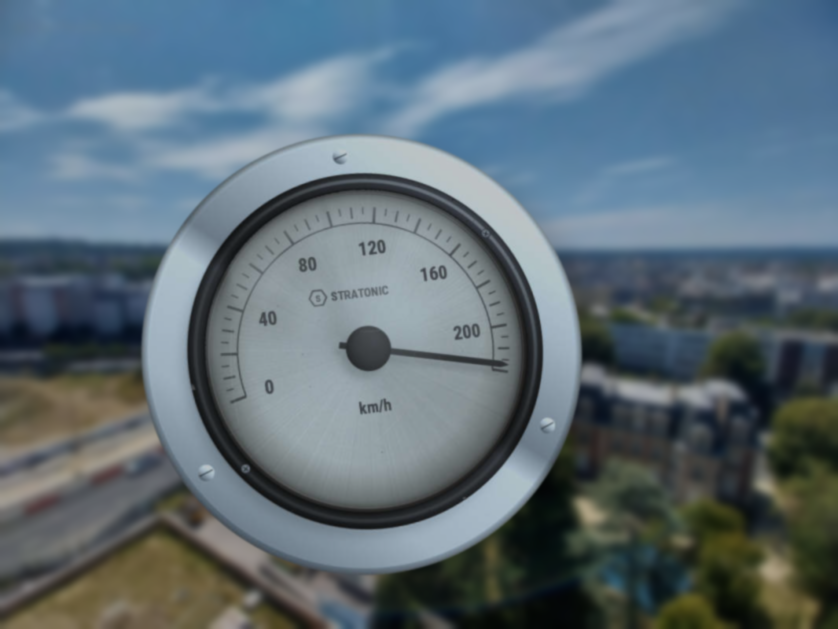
217.5 km/h
